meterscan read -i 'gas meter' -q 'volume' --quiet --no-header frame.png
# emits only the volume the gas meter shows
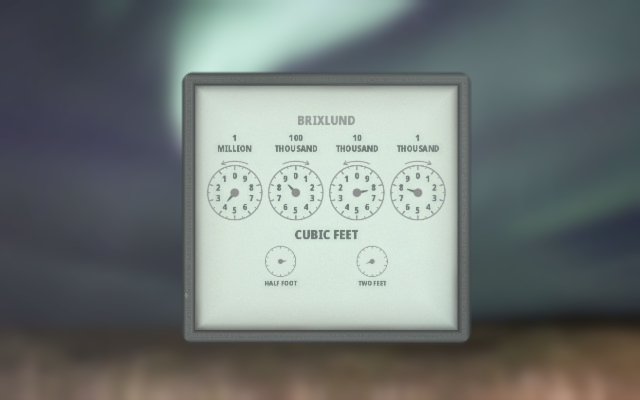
387800 ft³
